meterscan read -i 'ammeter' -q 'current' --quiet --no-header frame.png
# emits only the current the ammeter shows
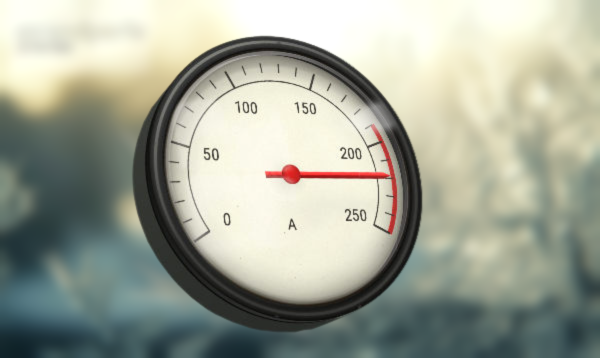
220 A
